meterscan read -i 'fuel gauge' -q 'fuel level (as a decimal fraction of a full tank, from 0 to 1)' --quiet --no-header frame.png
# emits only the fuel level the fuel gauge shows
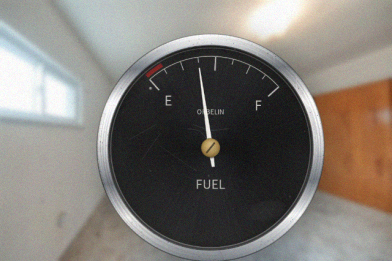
0.375
